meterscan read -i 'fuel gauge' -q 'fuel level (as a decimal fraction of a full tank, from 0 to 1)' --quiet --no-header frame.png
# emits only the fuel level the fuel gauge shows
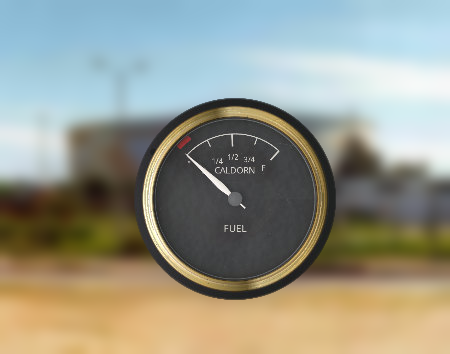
0
